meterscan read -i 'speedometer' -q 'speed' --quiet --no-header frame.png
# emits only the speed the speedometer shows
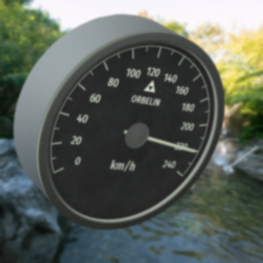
220 km/h
